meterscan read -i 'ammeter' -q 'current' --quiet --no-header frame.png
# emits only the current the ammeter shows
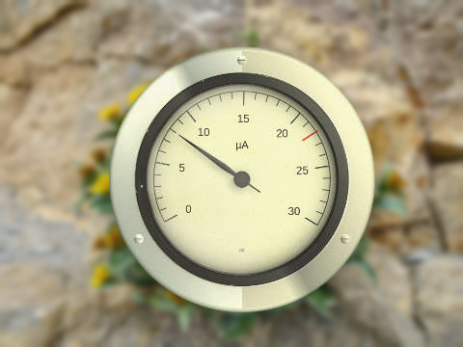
8 µA
